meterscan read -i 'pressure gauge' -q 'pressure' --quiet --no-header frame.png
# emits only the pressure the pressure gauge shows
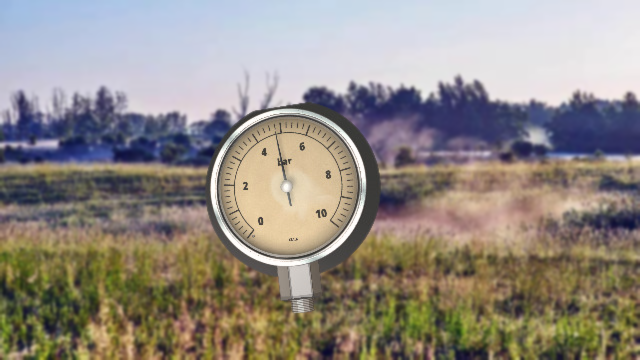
4.8 bar
